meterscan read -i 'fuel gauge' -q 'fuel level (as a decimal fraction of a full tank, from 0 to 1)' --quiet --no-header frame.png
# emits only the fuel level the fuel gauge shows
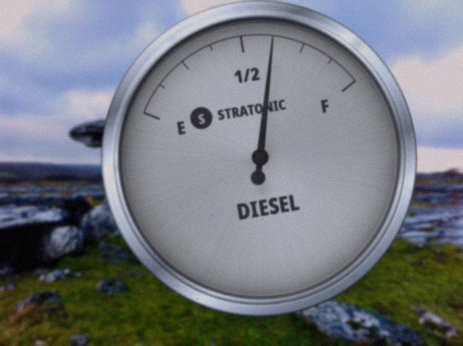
0.625
